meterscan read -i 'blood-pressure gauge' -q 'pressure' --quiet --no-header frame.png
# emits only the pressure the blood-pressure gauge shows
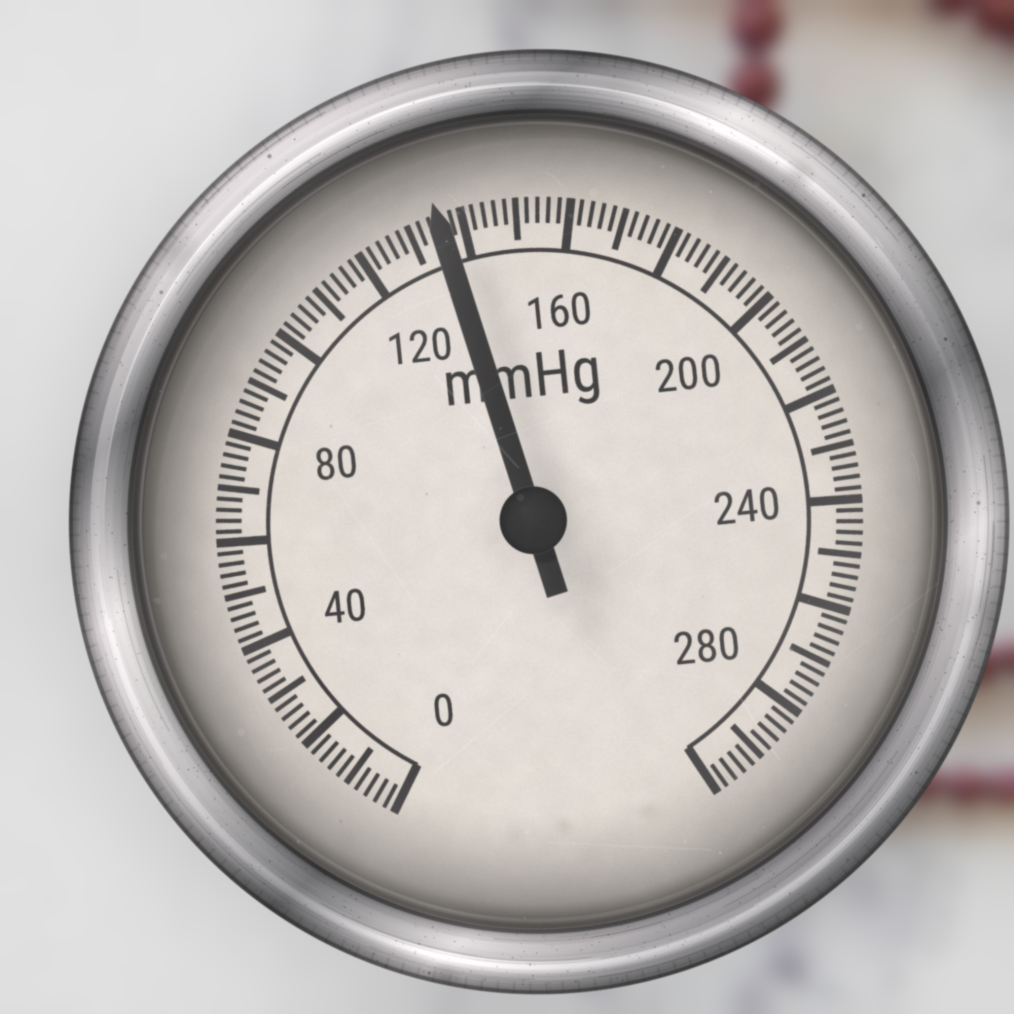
136 mmHg
